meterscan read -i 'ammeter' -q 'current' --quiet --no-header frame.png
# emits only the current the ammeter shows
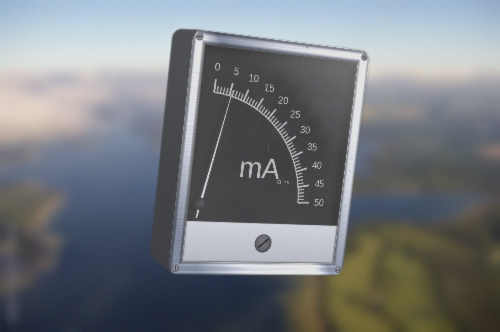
5 mA
